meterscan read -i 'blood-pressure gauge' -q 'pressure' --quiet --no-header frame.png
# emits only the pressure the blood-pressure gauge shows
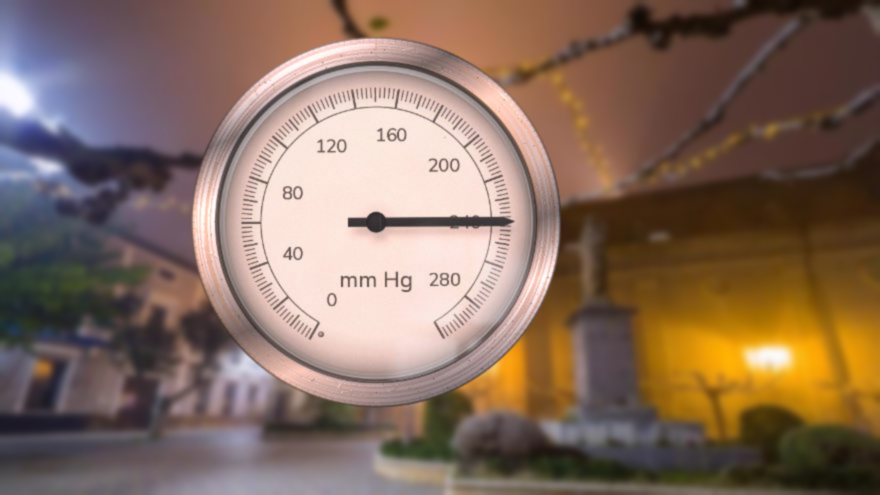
240 mmHg
